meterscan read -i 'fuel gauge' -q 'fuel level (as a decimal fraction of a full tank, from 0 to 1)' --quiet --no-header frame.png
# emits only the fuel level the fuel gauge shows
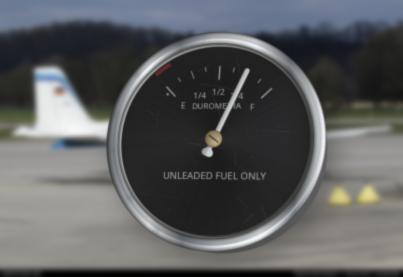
0.75
